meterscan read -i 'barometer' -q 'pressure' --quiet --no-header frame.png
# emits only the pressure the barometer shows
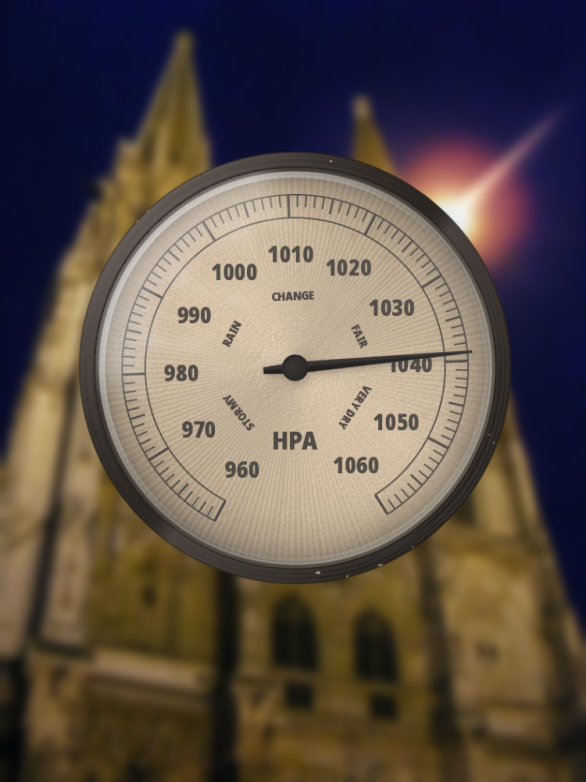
1039 hPa
